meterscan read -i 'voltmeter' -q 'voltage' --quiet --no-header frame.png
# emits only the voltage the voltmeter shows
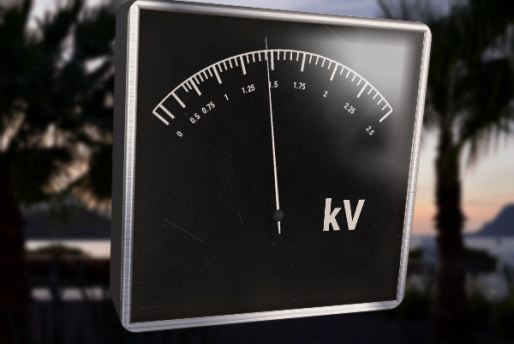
1.45 kV
